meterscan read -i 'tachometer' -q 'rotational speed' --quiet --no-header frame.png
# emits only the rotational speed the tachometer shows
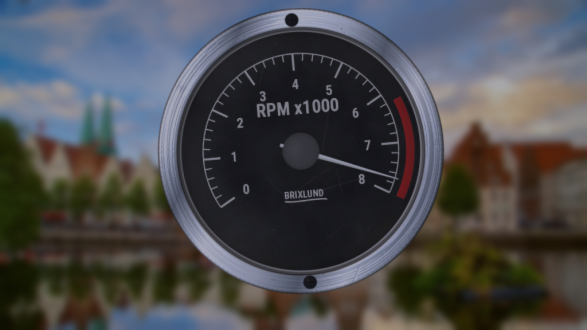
7700 rpm
